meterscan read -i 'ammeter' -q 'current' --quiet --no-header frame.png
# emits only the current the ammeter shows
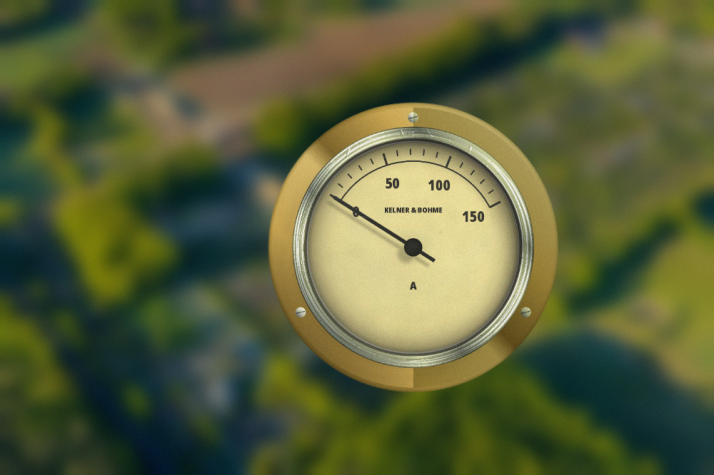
0 A
